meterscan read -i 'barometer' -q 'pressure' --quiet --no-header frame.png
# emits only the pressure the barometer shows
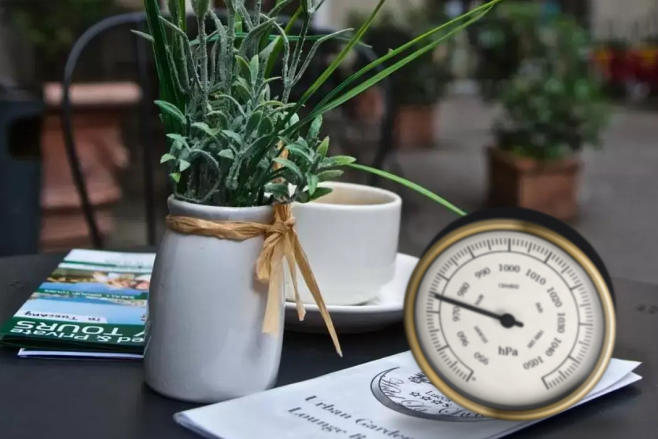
975 hPa
